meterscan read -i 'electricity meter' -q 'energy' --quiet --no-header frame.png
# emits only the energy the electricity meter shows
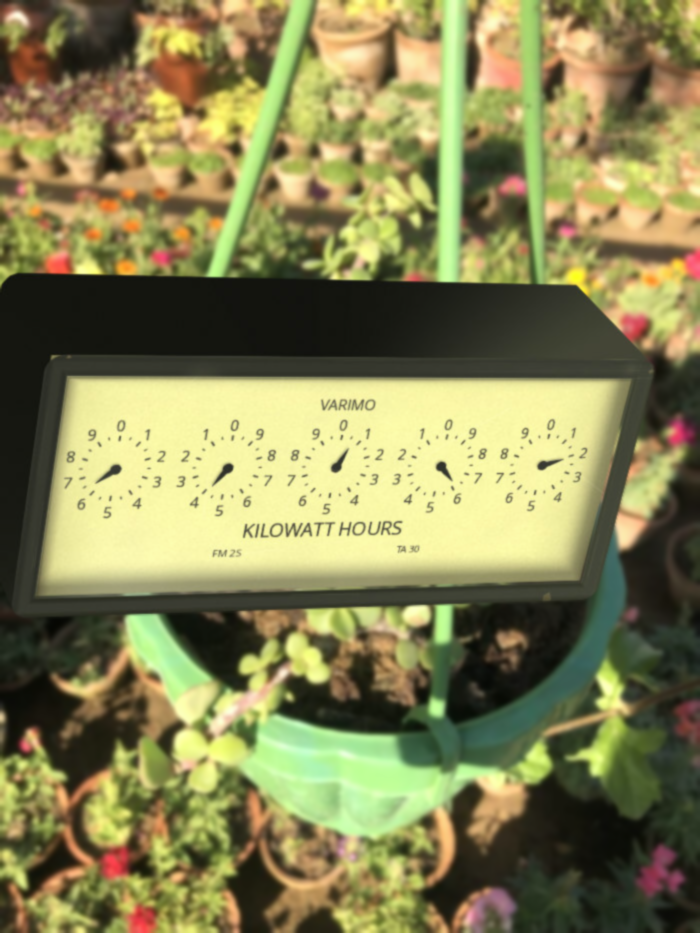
64062 kWh
